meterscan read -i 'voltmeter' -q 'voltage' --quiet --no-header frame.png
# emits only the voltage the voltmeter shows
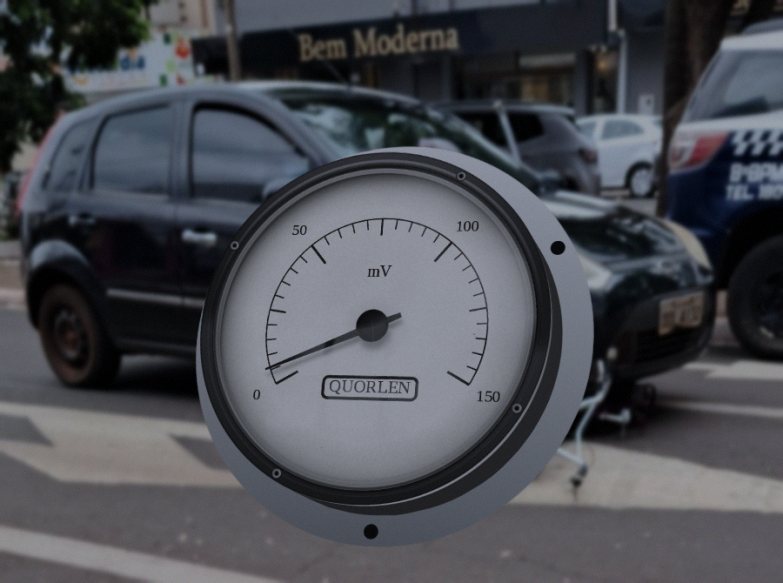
5 mV
